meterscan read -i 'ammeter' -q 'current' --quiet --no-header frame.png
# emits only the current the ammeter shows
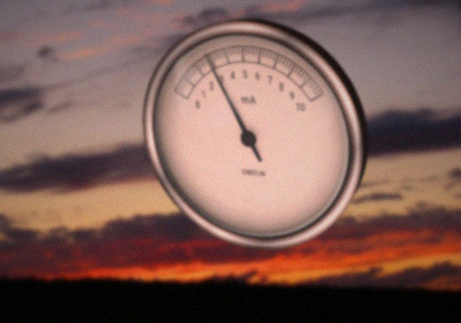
3 mA
